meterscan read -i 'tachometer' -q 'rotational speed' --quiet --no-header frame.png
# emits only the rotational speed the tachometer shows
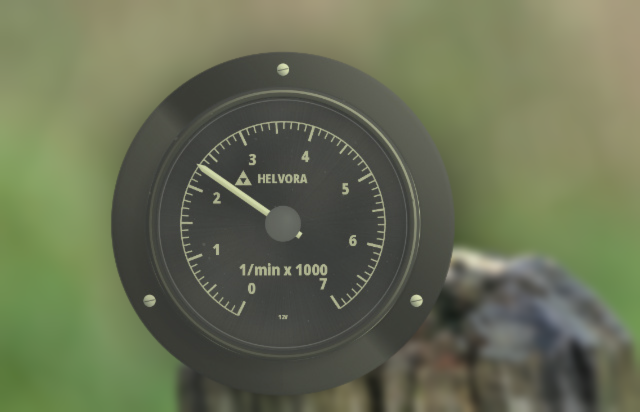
2300 rpm
